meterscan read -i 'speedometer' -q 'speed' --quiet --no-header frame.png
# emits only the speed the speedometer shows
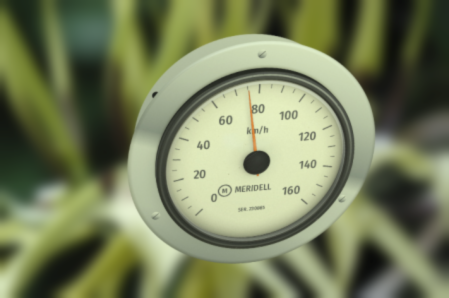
75 km/h
